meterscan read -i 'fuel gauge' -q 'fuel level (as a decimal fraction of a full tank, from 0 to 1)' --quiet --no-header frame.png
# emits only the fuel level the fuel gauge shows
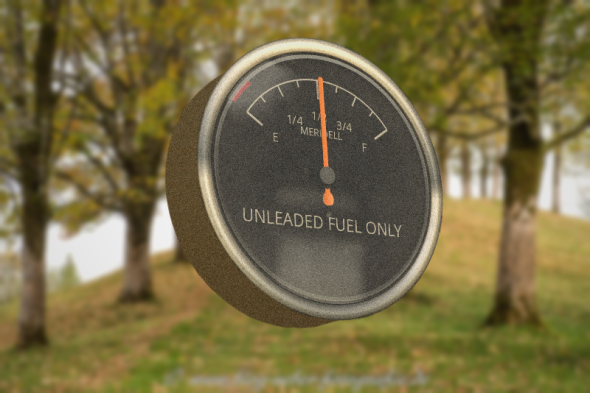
0.5
